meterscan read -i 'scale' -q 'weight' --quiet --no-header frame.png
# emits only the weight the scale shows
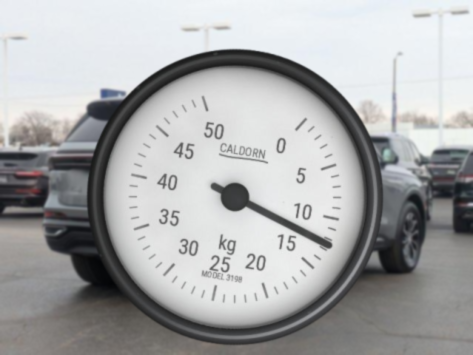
12.5 kg
